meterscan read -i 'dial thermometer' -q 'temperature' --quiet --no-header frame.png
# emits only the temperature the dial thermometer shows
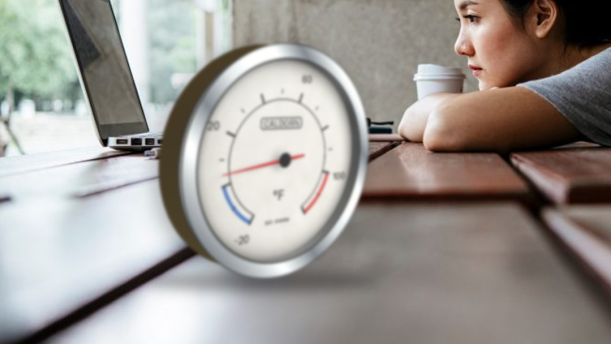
5 °F
